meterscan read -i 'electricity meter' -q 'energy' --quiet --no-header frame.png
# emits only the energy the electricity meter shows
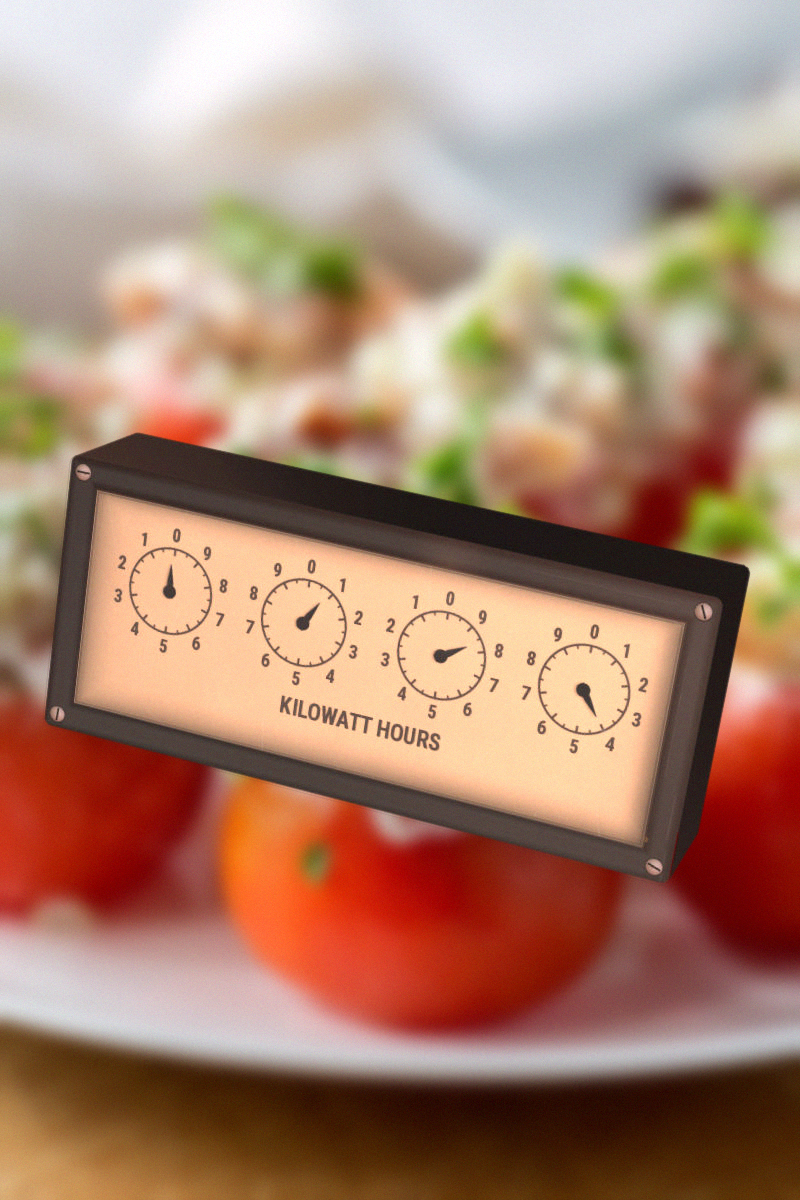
84 kWh
